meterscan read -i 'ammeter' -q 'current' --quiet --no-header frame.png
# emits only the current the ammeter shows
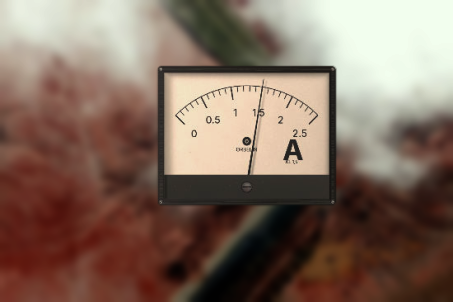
1.5 A
